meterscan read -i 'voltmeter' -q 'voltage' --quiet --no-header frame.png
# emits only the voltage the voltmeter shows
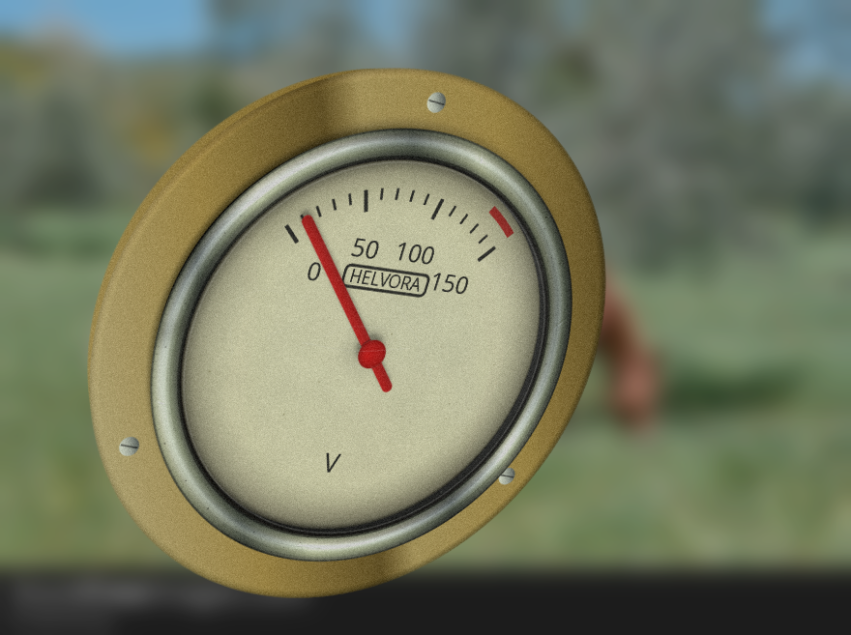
10 V
